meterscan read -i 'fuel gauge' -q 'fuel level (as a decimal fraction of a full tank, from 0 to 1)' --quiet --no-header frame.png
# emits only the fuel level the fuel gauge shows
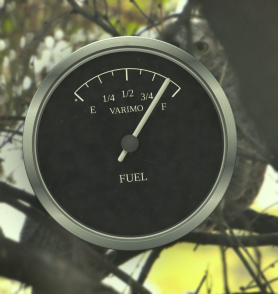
0.875
